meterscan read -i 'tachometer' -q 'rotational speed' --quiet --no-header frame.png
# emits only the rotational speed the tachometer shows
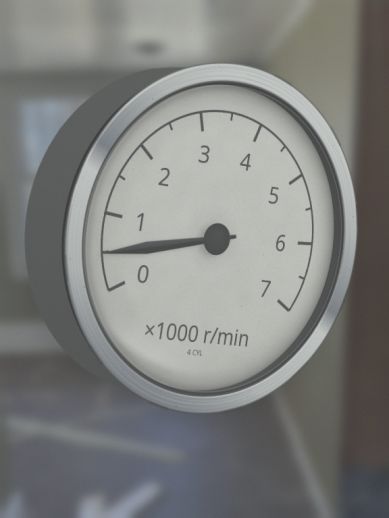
500 rpm
